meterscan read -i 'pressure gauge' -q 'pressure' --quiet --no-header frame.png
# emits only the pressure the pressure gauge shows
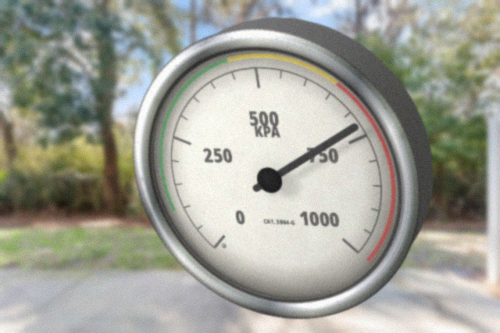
725 kPa
